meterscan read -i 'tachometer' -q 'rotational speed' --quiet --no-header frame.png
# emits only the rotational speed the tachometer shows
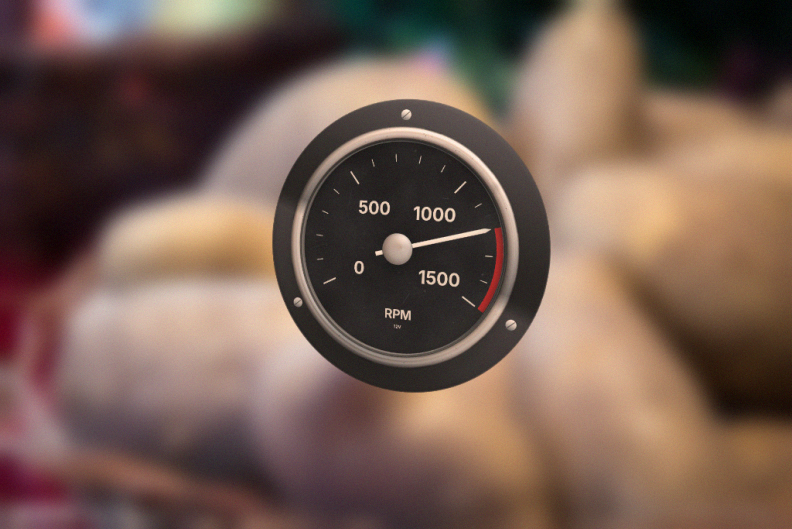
1200 rpm
